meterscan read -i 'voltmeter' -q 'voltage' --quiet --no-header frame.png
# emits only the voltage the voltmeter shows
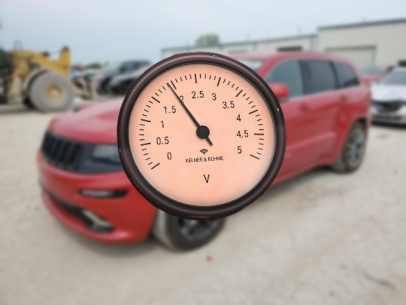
1.9 V
